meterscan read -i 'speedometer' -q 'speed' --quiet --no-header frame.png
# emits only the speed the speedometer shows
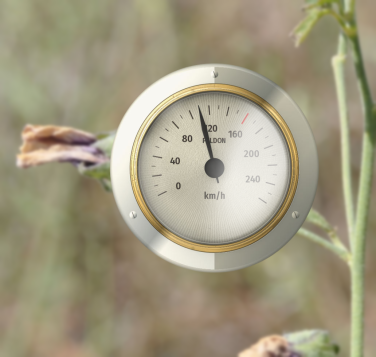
110 km/h
